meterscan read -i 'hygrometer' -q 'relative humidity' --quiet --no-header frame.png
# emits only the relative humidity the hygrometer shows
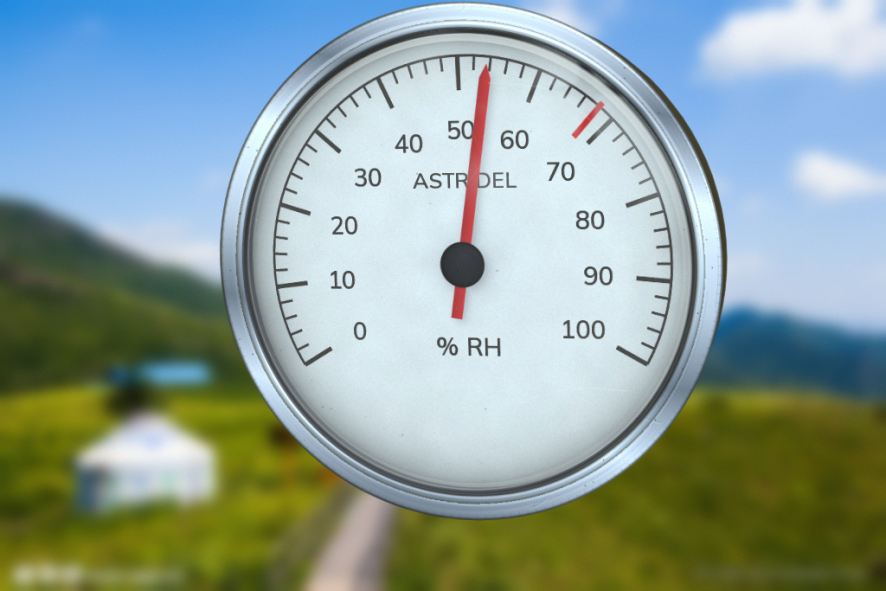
54 %
